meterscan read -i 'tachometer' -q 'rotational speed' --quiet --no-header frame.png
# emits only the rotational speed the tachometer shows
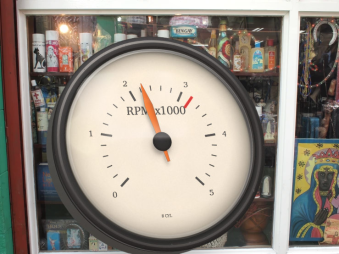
2200 rpm
